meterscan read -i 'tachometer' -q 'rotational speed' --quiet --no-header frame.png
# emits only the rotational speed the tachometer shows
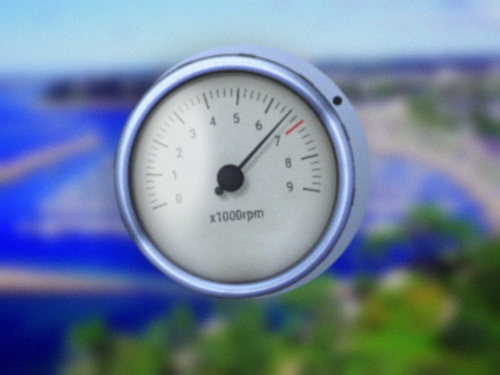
6600 rpm
